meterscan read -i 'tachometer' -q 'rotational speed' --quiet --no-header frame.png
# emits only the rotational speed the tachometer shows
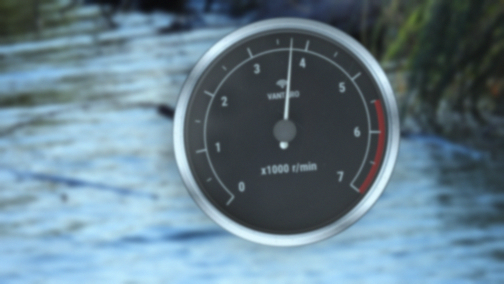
3750 rpm
